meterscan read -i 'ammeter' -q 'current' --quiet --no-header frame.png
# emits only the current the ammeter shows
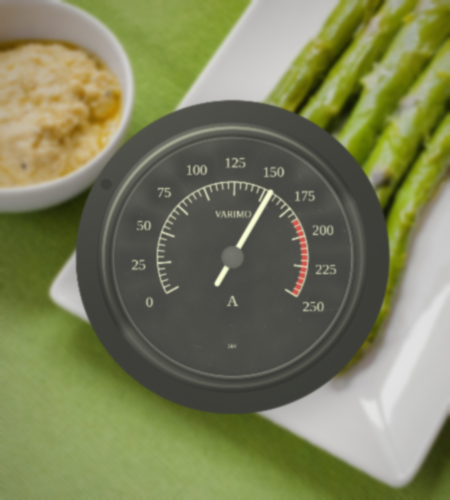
155 A
